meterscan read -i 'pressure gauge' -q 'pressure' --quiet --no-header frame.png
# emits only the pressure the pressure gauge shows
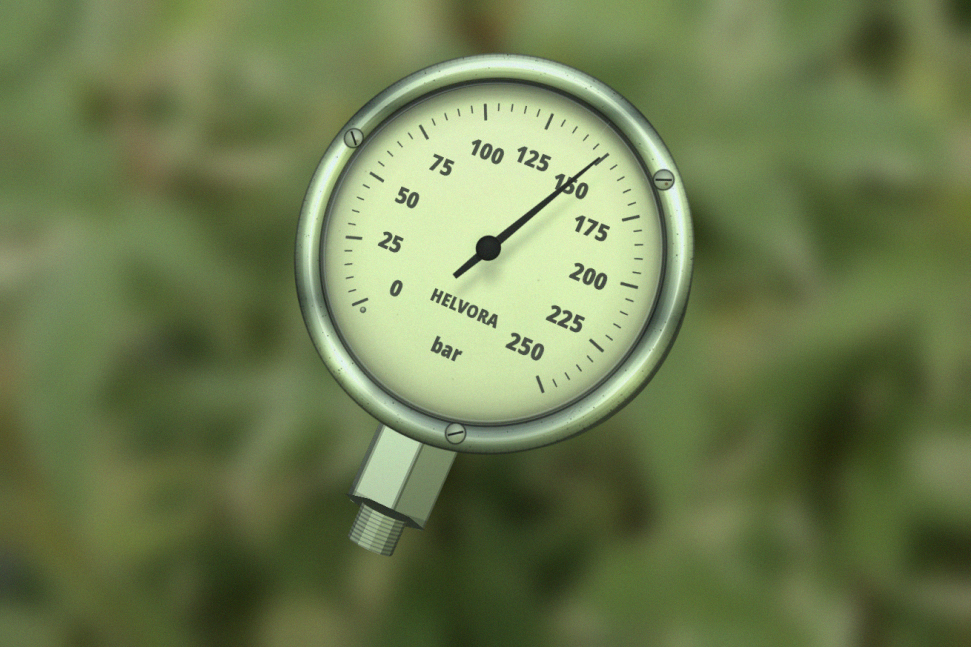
150 bar
